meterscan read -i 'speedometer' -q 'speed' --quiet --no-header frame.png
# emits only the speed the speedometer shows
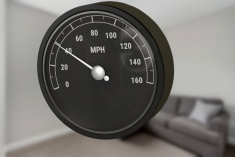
40 mph
